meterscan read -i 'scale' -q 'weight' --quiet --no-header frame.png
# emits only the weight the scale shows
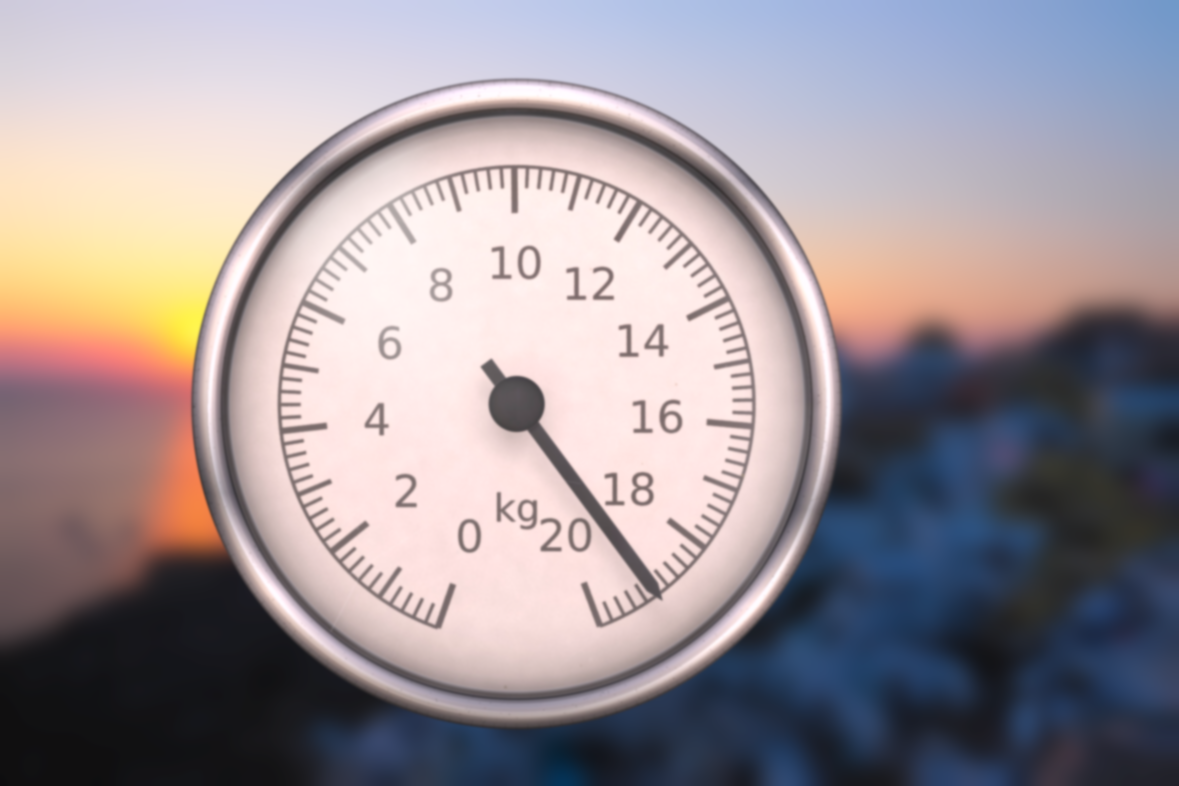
19 kg
